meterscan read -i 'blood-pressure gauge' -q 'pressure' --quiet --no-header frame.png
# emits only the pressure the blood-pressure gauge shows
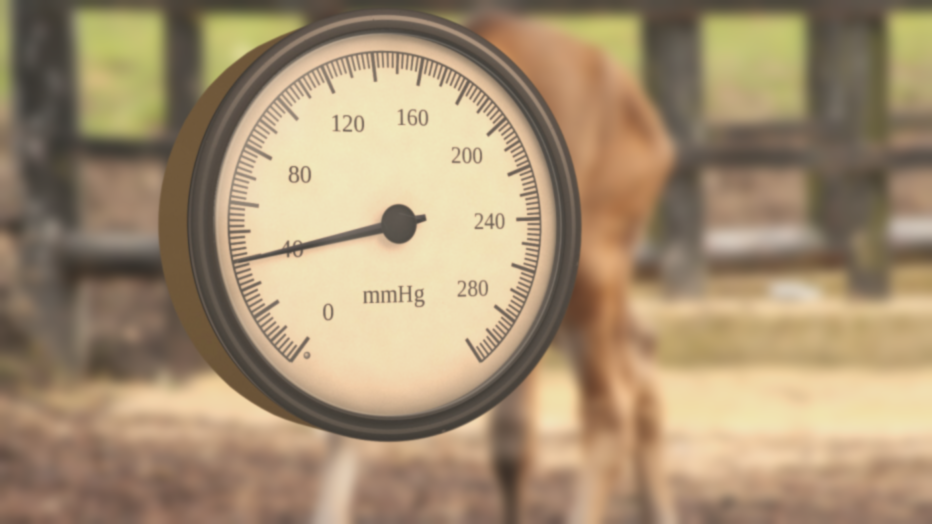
40 mmHg
